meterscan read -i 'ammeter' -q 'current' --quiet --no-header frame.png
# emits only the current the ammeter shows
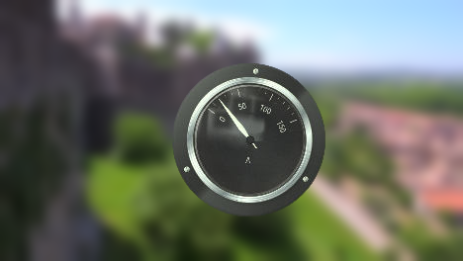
20 A
